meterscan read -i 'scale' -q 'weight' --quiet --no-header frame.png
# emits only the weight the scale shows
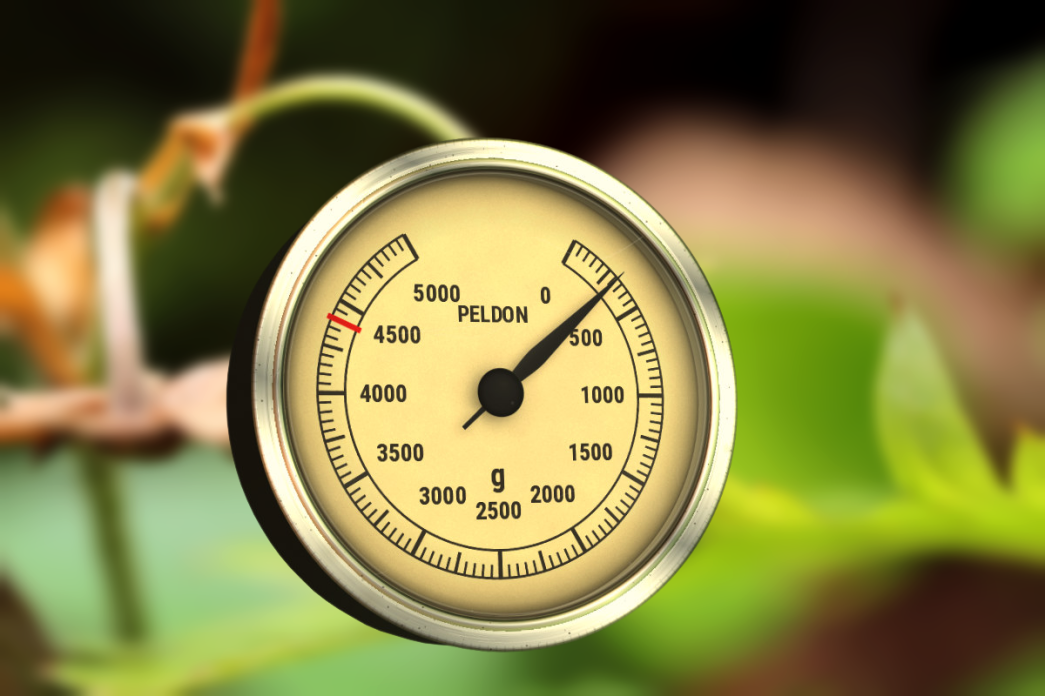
300 g
